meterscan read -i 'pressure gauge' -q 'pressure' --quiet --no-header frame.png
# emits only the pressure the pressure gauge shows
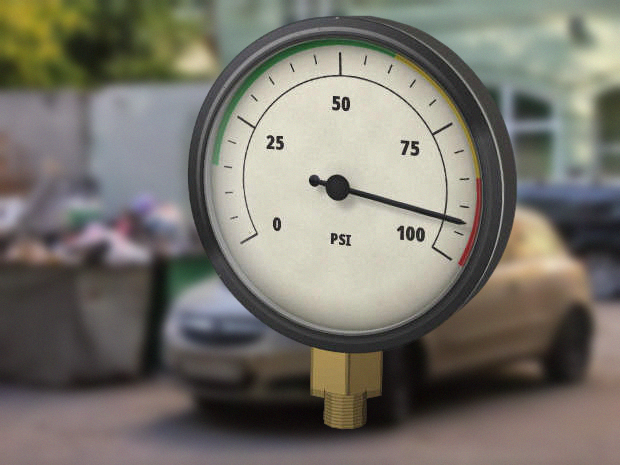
92.5 psi
